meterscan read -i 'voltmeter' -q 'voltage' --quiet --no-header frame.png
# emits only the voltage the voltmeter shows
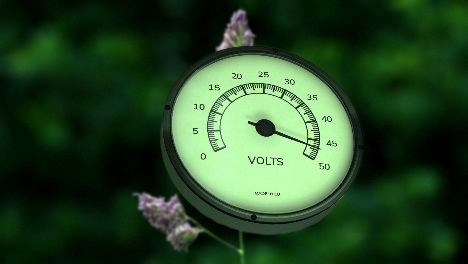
47.5 V
